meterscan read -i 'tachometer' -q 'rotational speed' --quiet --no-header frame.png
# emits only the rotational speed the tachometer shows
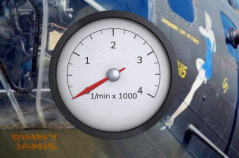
0 rpm
